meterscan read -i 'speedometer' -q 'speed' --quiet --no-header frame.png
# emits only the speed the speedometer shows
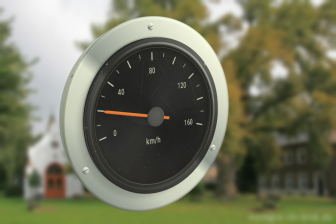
20 km/h
